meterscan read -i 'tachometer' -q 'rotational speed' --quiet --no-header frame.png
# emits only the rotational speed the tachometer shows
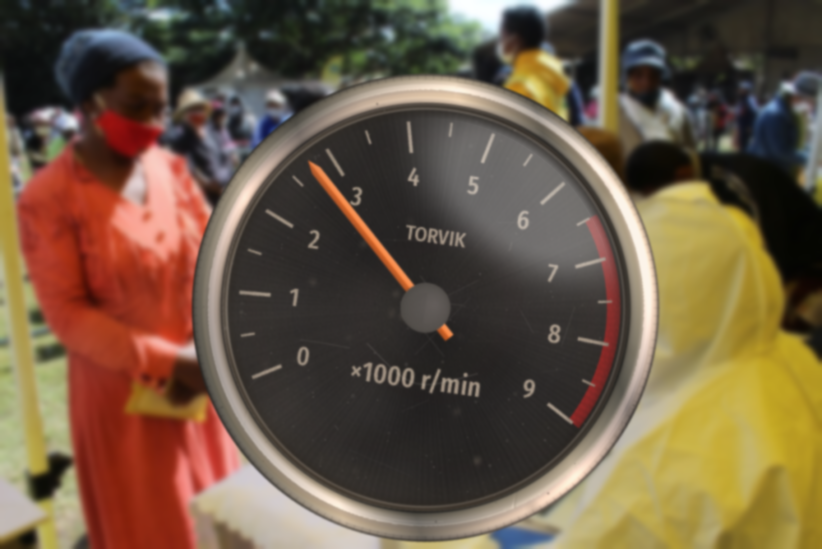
2750 rpm
